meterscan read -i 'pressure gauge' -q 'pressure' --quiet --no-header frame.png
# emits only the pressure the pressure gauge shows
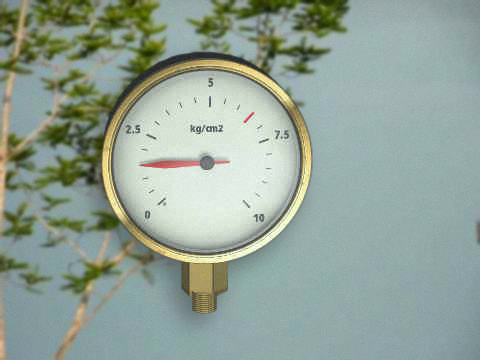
1.5 kg/cm²
